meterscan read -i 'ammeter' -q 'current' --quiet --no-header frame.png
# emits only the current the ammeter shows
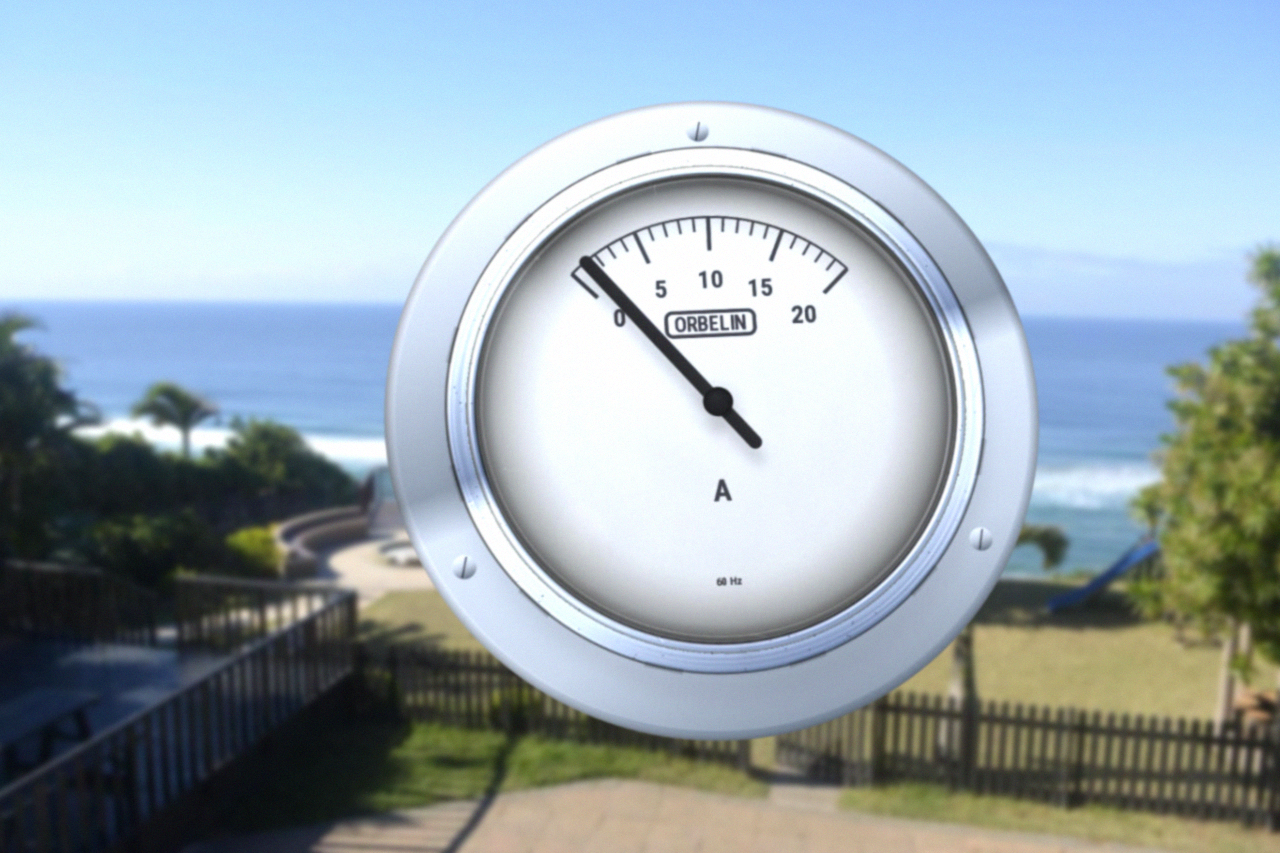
1 A
